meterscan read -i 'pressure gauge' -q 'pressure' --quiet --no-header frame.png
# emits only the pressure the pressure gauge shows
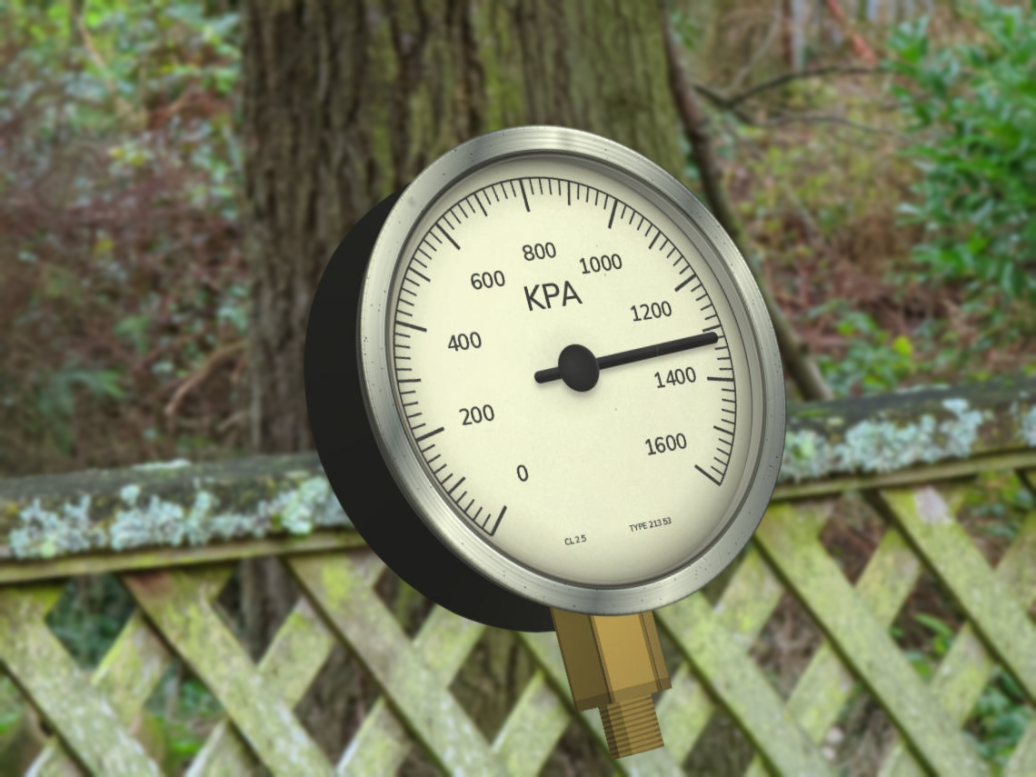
1320 kPa
